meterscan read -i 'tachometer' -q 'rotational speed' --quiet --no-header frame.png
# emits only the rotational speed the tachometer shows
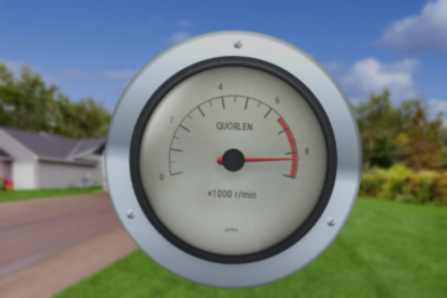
8250 rpm
